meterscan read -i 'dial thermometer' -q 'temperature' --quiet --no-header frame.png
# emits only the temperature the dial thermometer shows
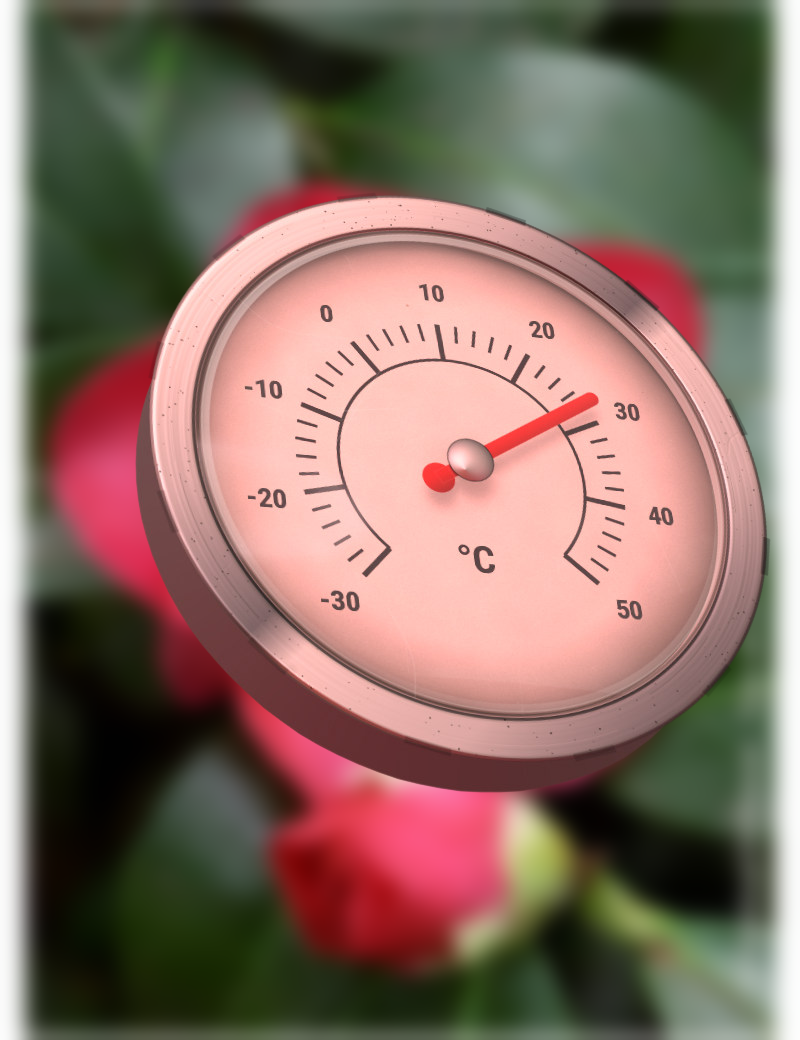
28 °C
